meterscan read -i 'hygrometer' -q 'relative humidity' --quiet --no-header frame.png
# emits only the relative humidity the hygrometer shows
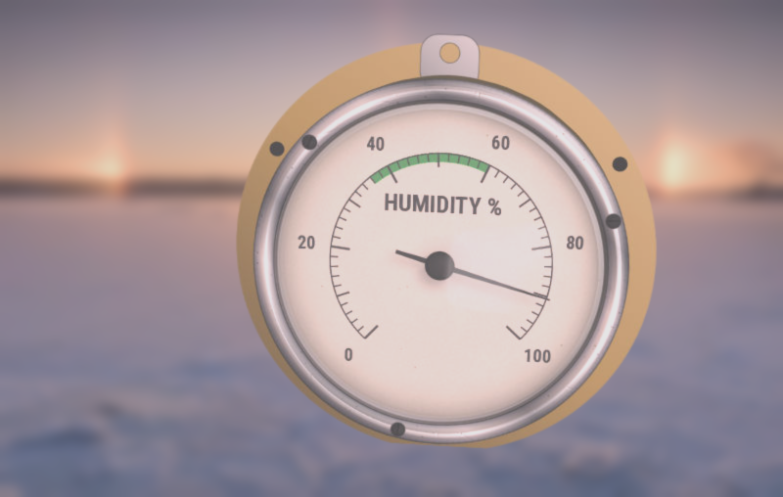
90 %
